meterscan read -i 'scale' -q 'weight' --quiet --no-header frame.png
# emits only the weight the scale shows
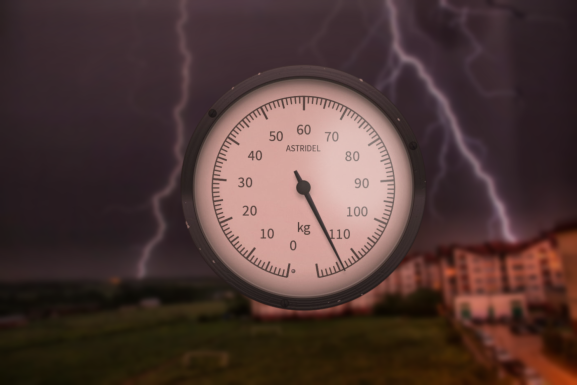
114 kg
